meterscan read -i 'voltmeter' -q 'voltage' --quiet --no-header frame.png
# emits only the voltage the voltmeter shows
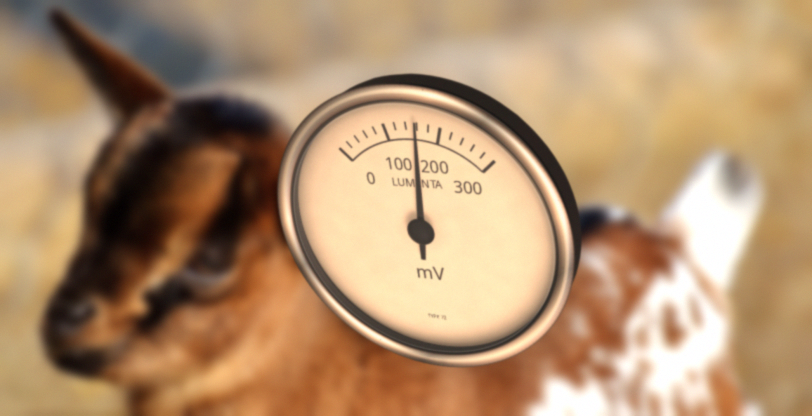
160 mV
